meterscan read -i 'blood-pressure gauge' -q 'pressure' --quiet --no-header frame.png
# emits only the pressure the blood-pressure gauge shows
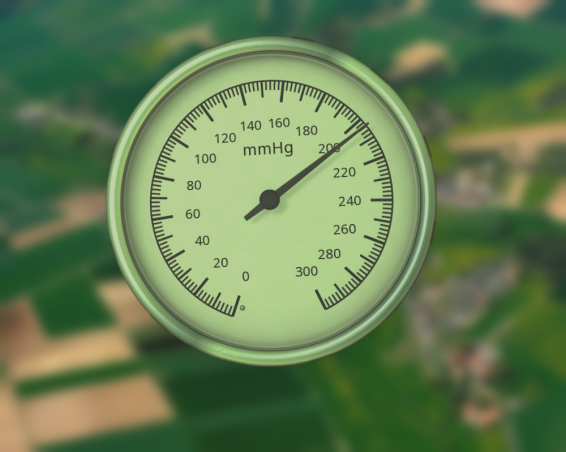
204 mmHg
